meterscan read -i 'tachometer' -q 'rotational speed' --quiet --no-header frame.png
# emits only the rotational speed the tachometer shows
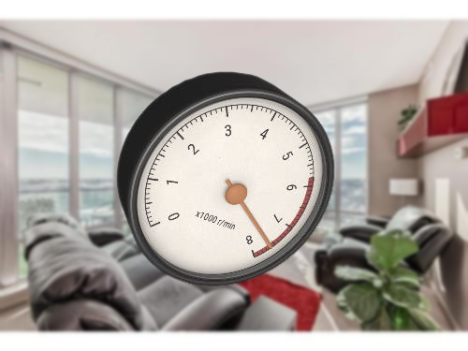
7600 rpm
